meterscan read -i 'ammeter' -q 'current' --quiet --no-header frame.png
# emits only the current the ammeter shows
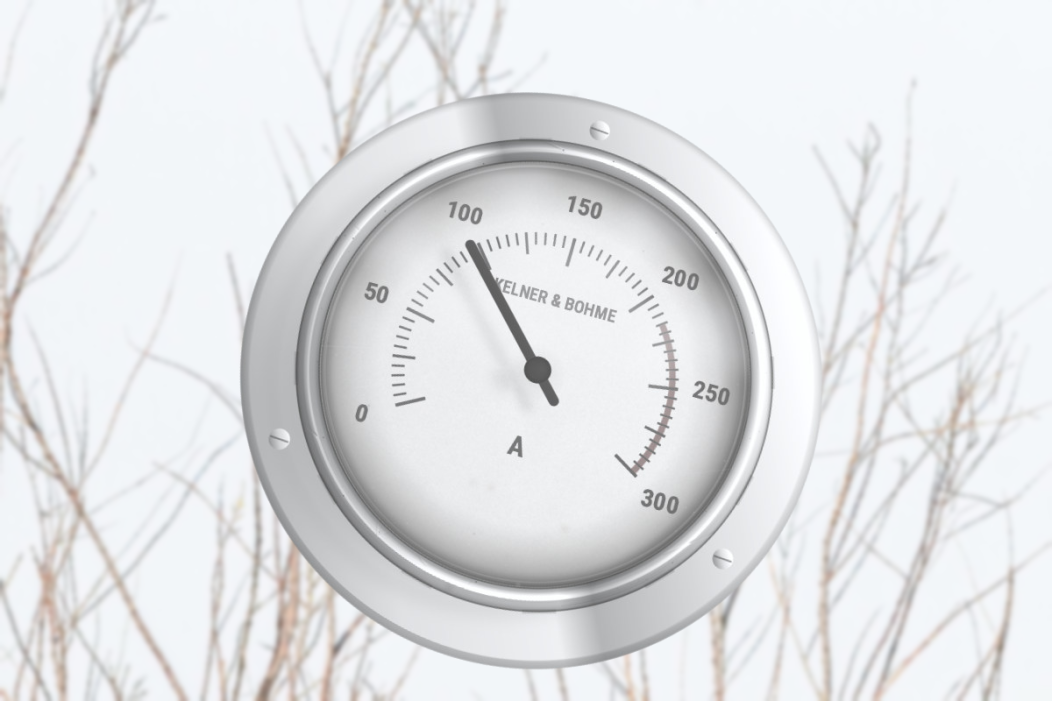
95 A
